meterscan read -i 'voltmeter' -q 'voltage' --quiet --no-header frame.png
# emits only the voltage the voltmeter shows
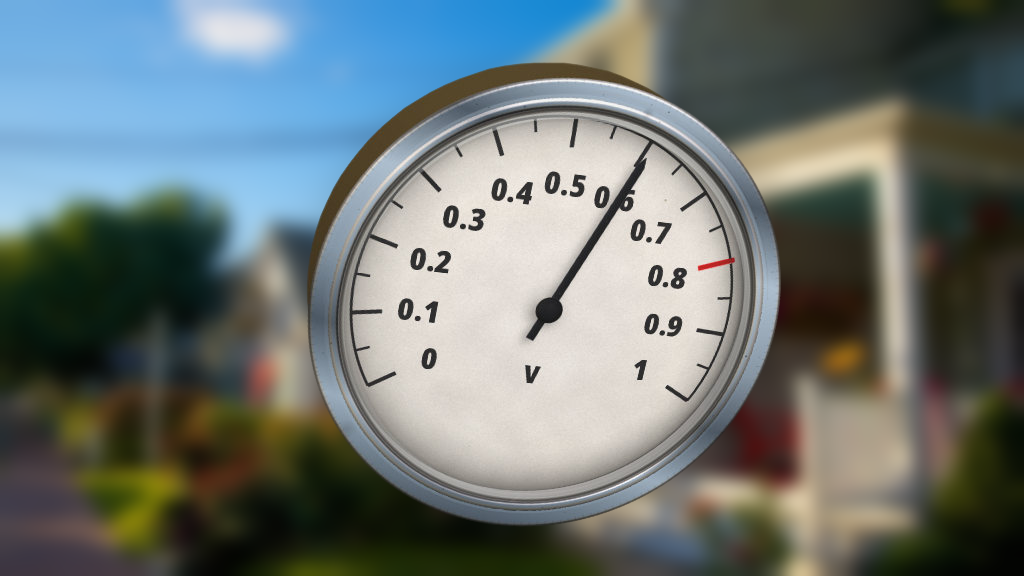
0.6 V
